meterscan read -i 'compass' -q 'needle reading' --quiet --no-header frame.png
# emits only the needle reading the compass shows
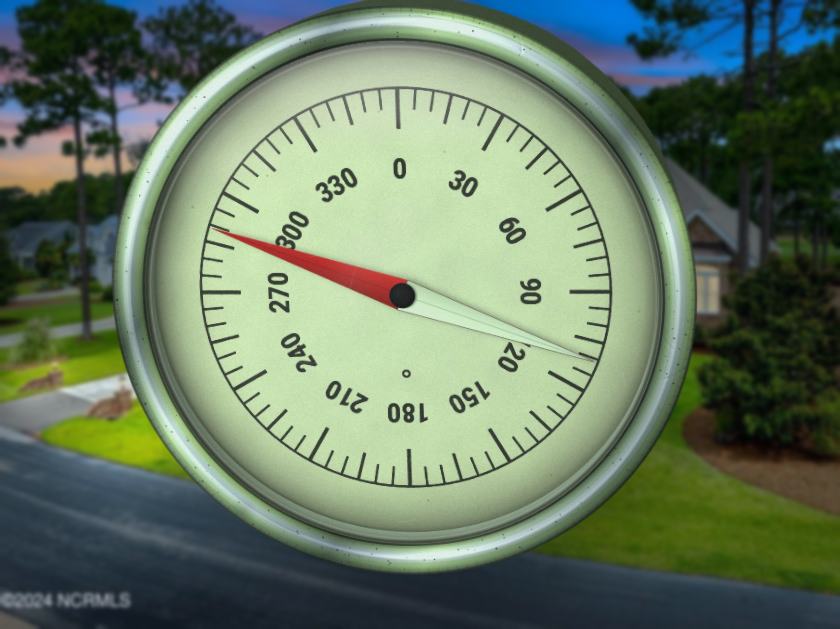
290 °
